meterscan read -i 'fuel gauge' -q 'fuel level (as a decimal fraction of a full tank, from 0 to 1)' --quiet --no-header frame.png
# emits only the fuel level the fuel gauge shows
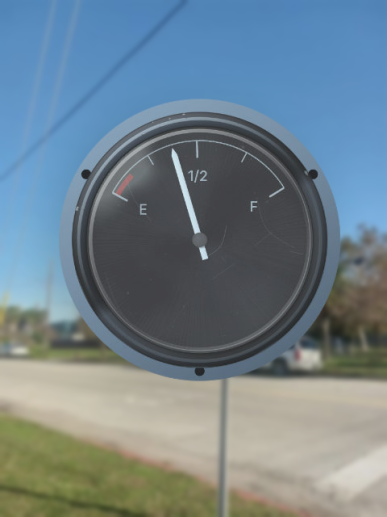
0.375
